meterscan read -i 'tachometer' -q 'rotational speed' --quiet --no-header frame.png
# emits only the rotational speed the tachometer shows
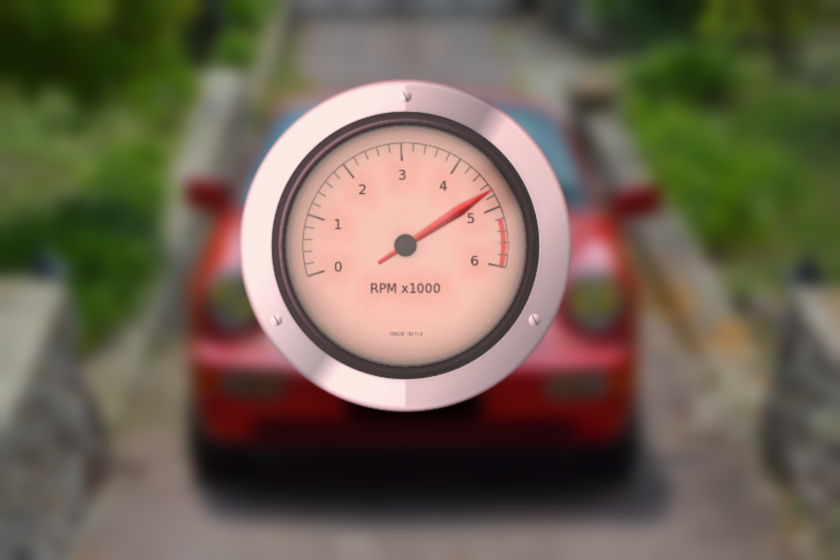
4700 rpm
